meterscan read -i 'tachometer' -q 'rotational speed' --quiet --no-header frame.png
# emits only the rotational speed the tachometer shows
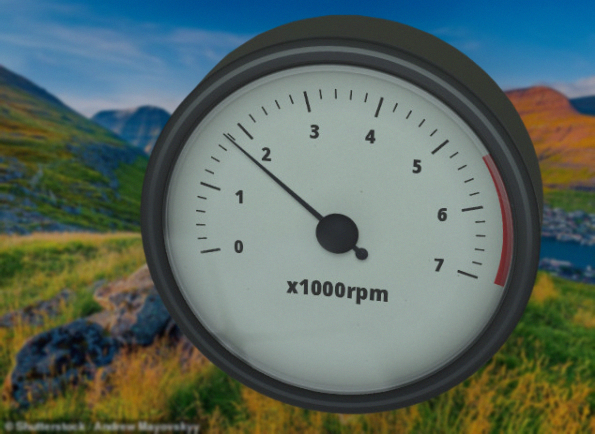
1800 rpm
